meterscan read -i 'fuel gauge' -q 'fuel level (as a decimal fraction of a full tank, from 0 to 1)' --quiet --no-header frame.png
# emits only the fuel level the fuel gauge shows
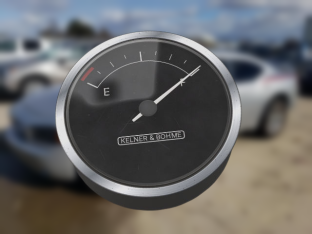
1
